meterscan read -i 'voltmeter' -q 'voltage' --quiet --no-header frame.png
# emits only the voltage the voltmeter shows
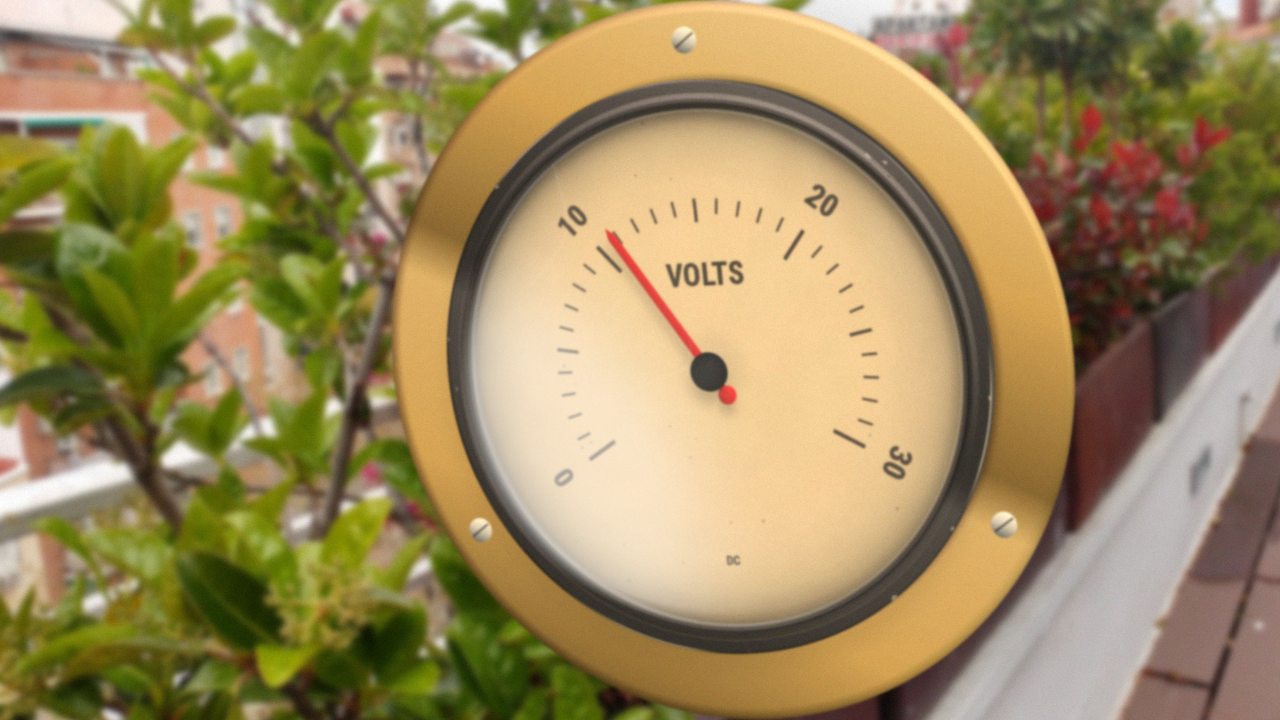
11 V
